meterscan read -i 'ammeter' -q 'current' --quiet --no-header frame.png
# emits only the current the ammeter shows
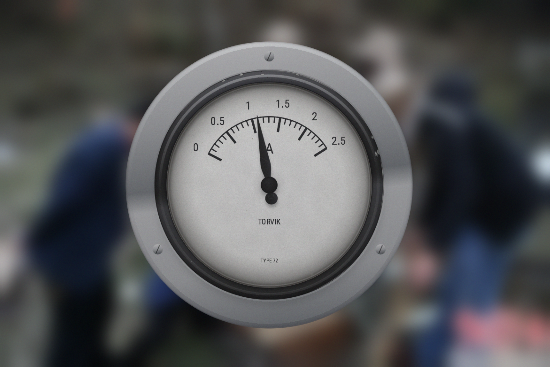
1.1 A
